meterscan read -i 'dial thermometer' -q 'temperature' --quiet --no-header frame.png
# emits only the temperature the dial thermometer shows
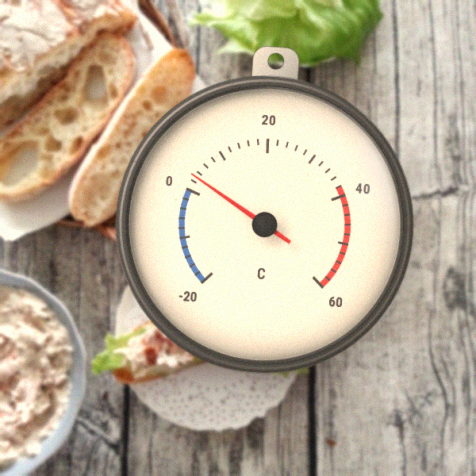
3 °C
